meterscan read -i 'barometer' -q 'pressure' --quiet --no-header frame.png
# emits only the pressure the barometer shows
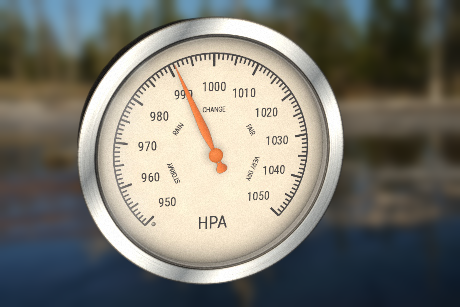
991 hPa
